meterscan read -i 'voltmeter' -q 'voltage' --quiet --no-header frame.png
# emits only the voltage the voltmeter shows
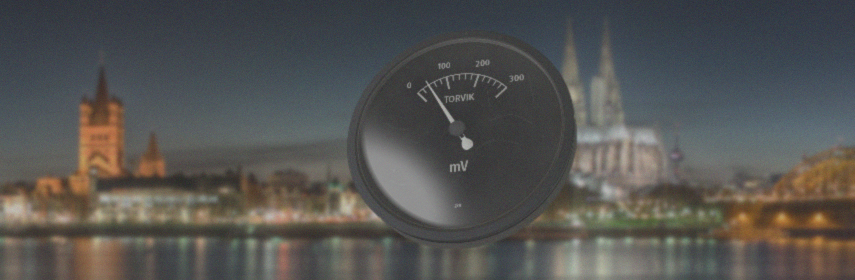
40 mV
